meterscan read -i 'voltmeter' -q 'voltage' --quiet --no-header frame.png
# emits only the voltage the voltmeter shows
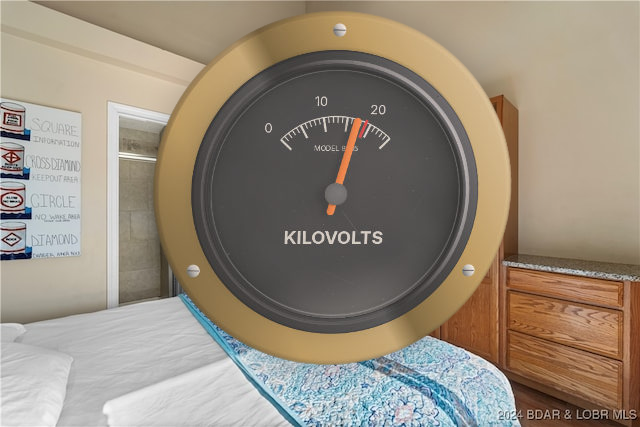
17 kV
